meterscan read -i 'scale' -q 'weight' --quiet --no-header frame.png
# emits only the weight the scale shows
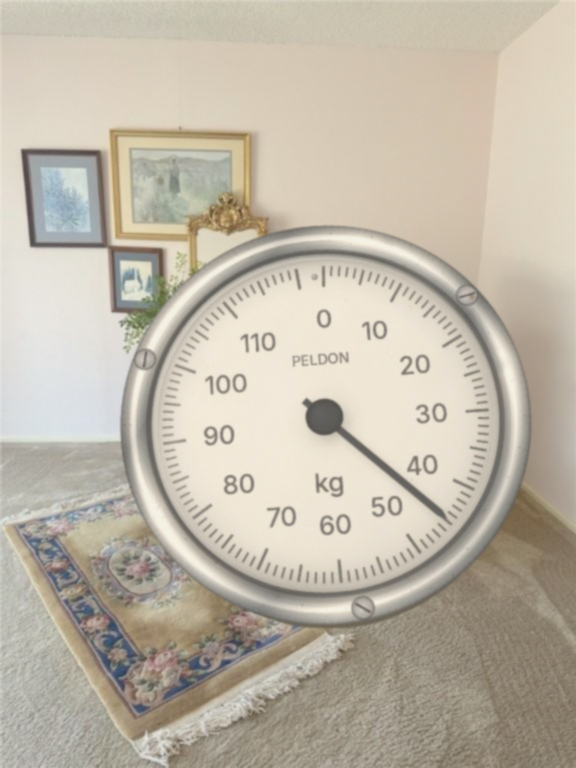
45 kg
